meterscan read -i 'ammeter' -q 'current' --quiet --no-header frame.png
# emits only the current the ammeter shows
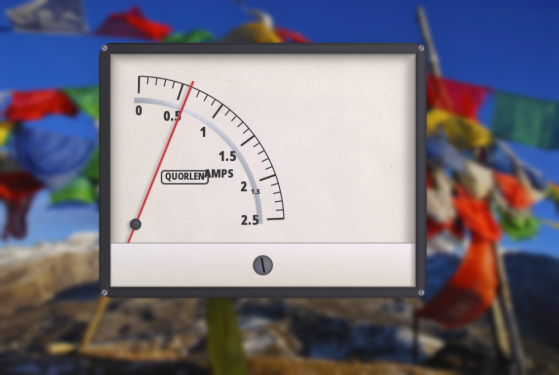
0.6 A
